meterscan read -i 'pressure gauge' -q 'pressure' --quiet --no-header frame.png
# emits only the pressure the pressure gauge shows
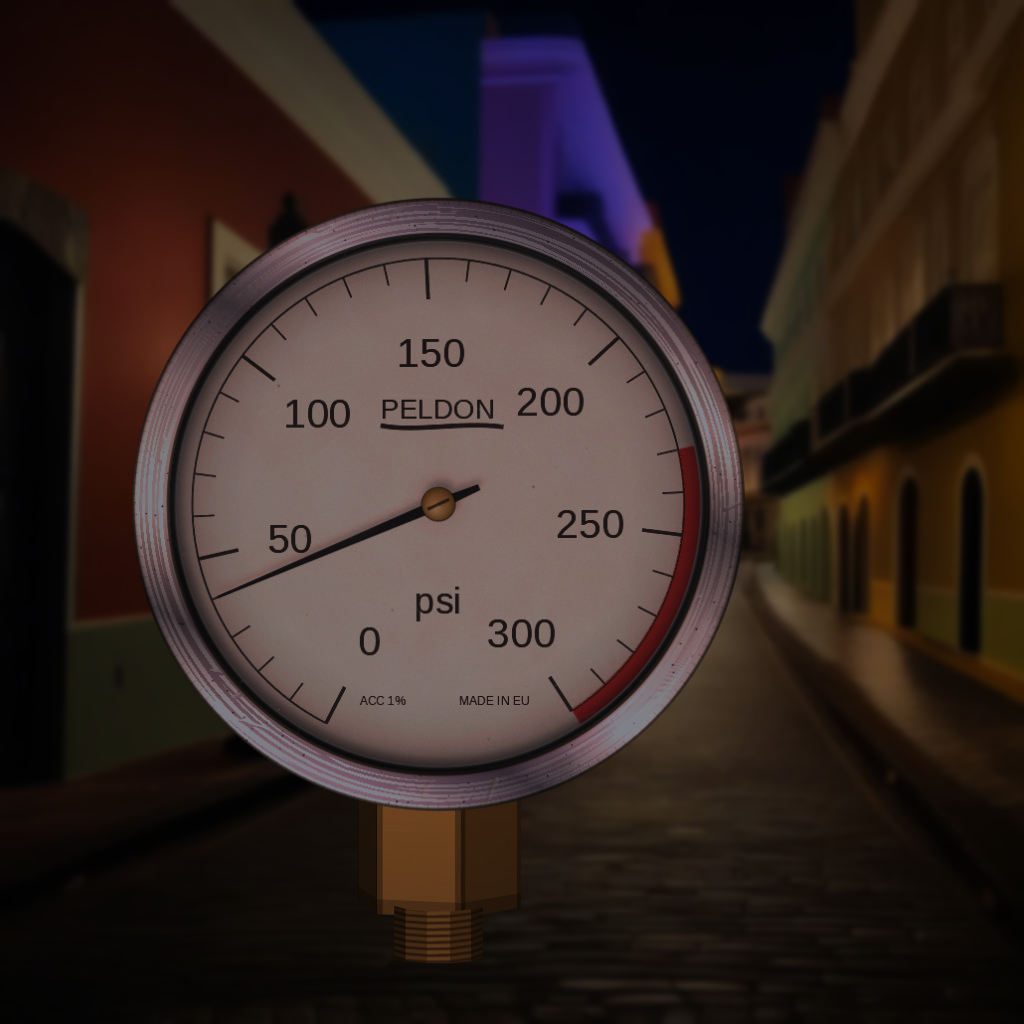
40 psi
